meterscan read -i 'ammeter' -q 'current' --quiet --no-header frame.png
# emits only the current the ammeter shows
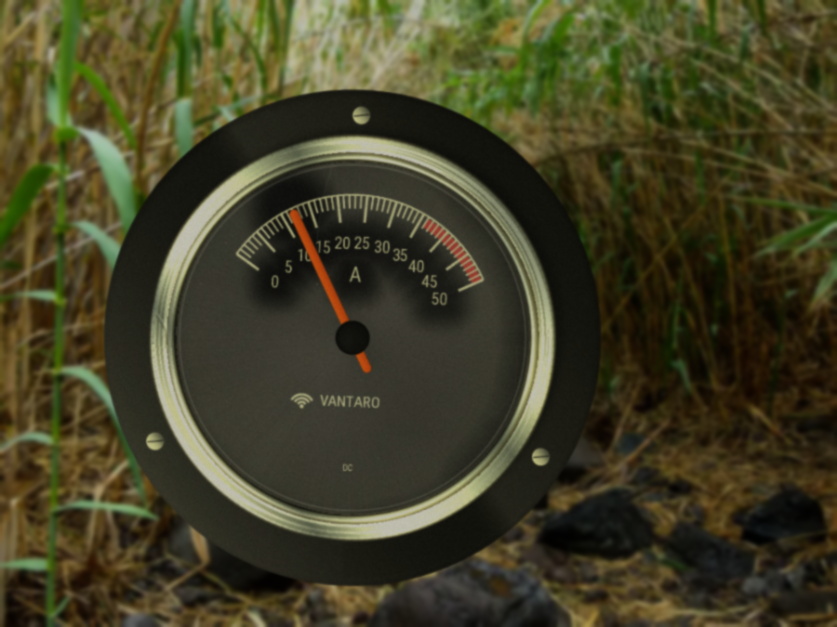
12 A
